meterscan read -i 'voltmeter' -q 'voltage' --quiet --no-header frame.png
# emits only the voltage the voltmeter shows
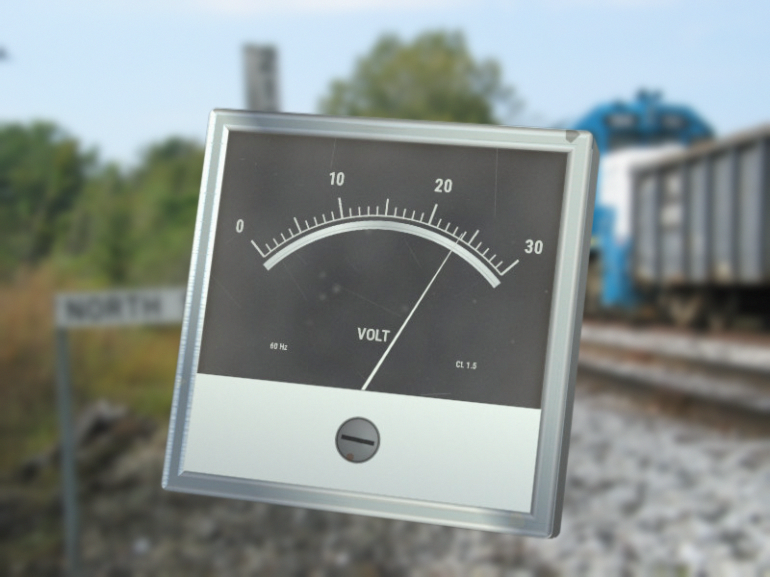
24 V
